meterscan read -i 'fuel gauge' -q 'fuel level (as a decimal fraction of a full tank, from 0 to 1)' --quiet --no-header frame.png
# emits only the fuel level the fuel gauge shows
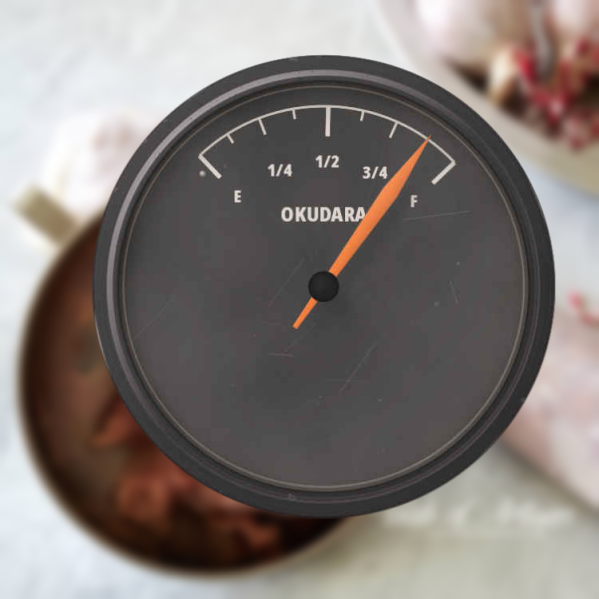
0.875
